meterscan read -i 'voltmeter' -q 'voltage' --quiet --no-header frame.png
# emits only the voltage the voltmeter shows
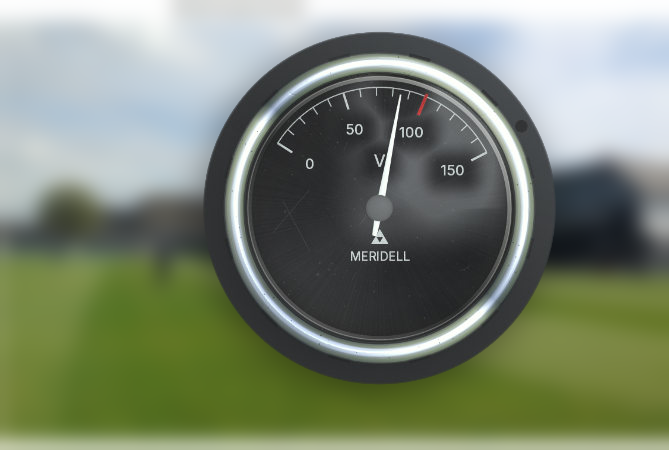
85 V
